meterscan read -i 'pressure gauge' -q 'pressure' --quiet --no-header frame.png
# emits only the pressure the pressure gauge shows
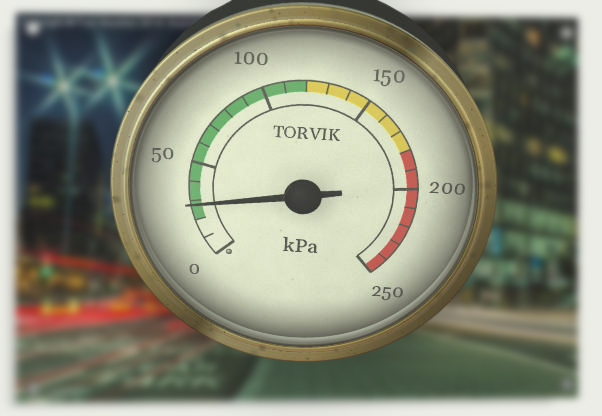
30 kPa
